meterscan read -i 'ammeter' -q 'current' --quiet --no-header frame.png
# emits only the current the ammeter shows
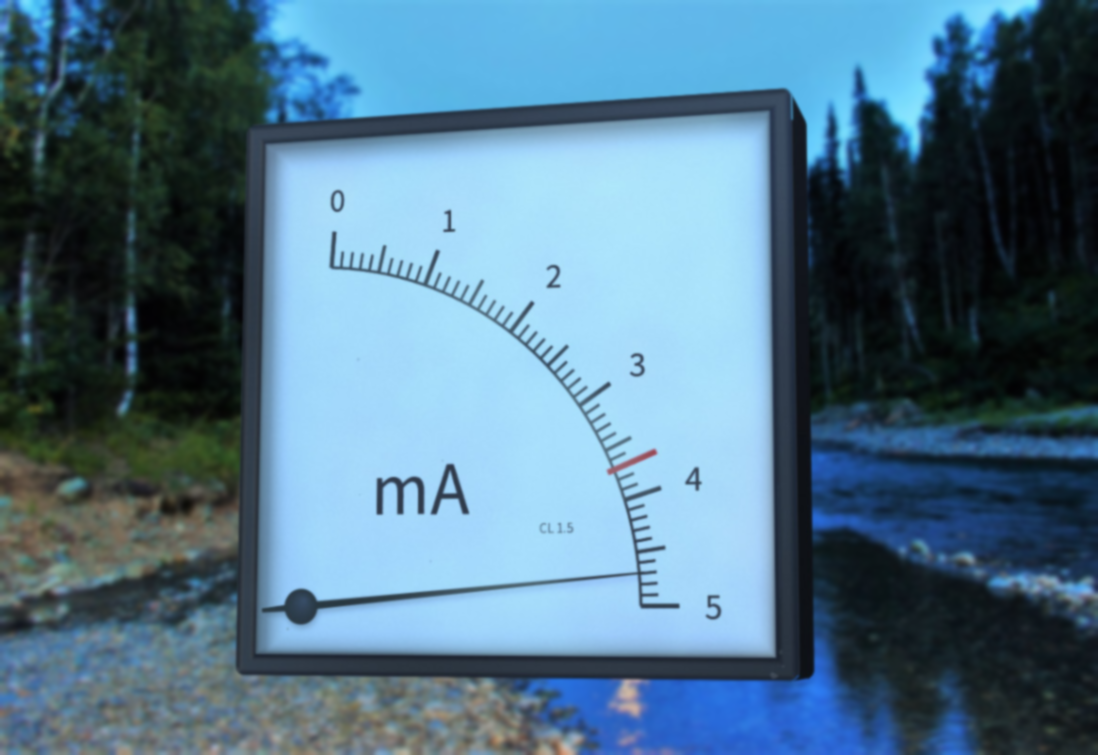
4.7 mA
